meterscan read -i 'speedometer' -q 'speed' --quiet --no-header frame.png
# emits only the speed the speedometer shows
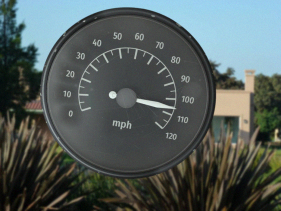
105 mph
